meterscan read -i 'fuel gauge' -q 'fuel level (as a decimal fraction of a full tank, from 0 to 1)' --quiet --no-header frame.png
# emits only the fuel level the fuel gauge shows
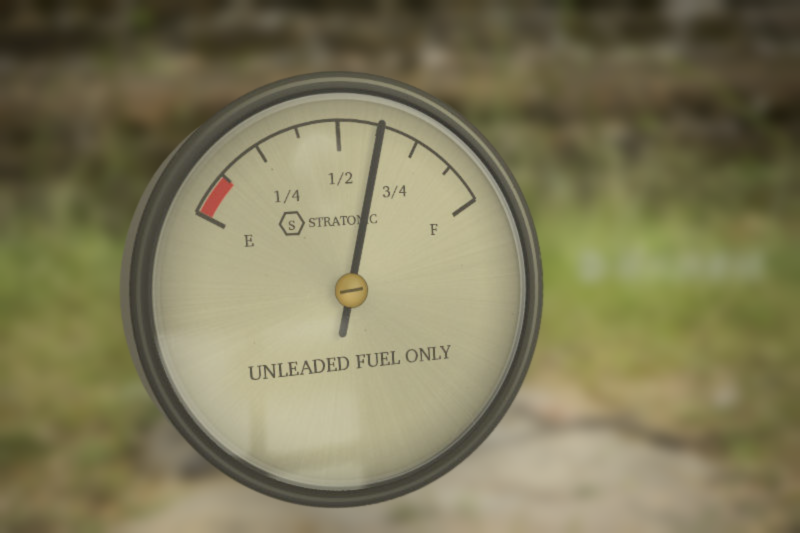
0.625
